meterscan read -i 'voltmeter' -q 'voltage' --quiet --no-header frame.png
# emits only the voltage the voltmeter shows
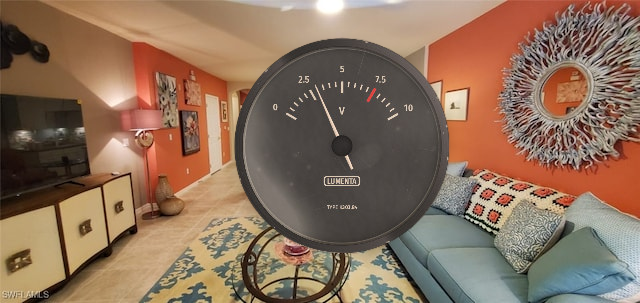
3 V
